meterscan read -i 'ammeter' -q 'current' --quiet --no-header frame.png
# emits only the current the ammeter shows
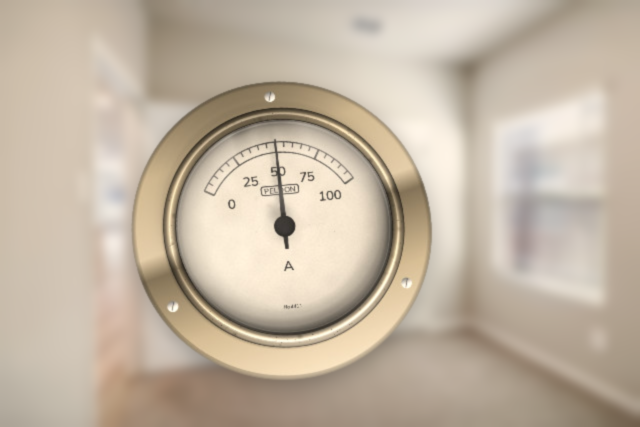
50 A
